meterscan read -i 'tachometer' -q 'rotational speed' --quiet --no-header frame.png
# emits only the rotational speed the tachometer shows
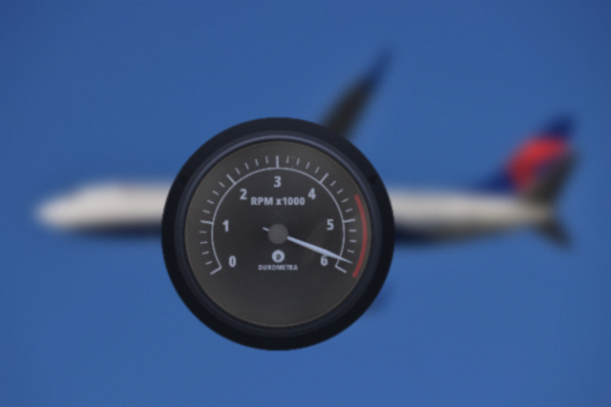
5800 rpm
